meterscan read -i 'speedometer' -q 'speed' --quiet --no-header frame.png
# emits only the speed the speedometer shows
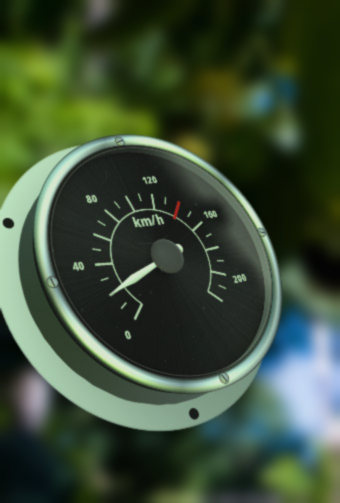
20 km/h
